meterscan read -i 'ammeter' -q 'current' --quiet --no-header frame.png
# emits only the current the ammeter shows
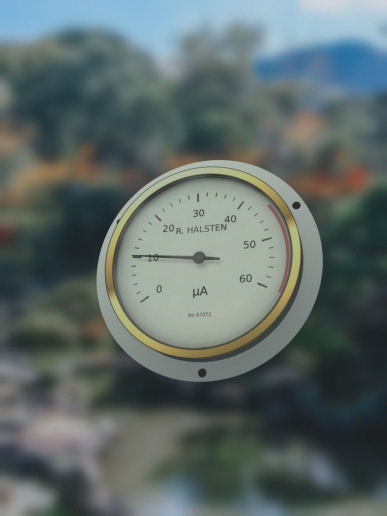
10 µA
